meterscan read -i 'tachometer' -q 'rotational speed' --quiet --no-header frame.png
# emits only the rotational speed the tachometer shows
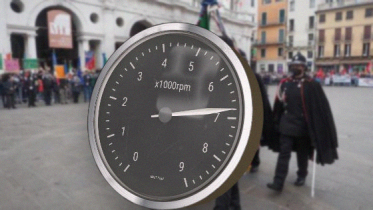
6800 rpm
